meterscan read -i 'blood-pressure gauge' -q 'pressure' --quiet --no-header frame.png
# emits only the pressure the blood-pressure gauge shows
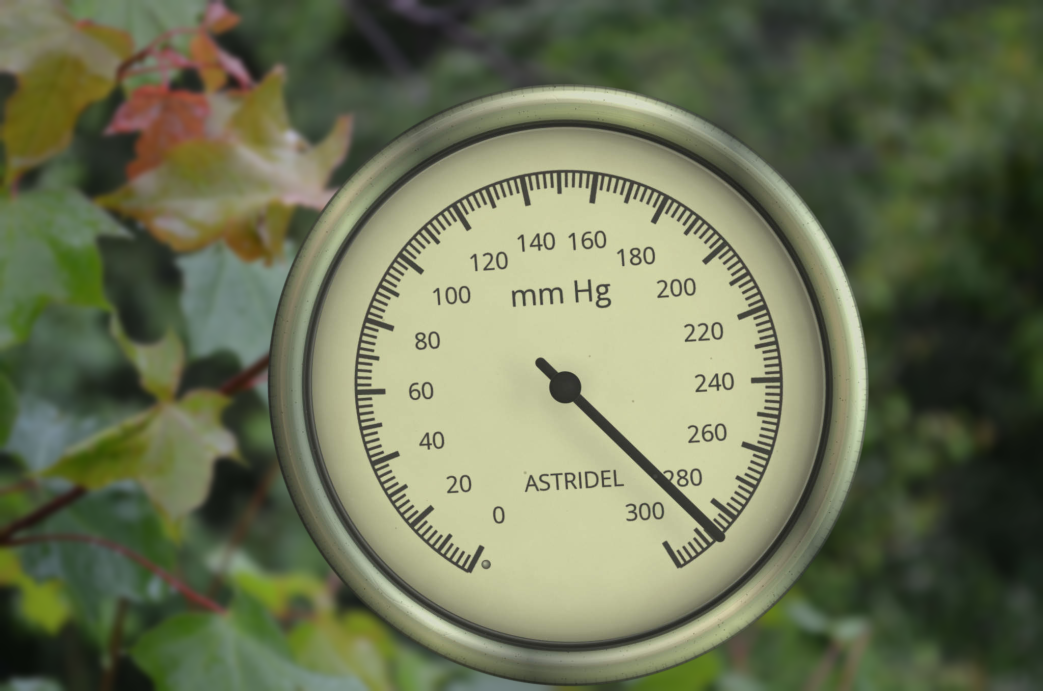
286 mmHg
